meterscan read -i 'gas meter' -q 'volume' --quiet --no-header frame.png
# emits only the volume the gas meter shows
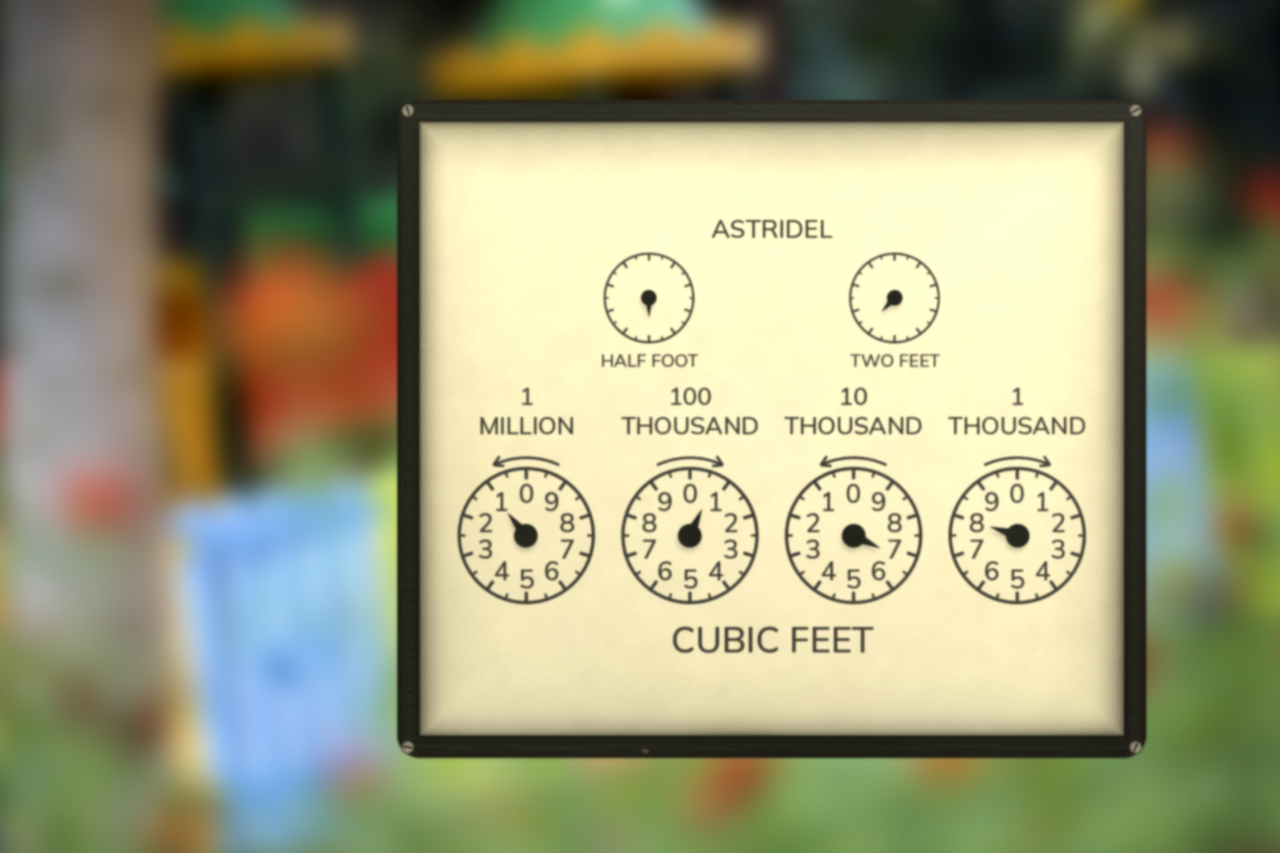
106800 ft³
